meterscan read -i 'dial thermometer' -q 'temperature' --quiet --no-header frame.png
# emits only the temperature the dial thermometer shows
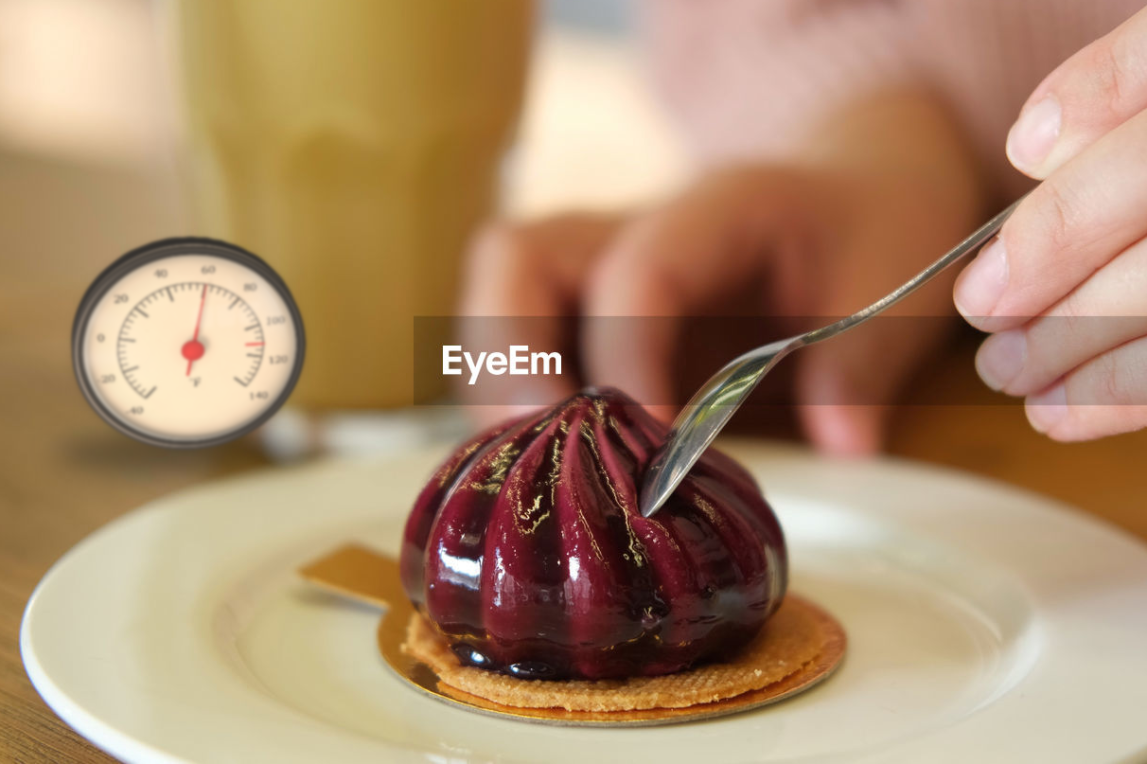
60 °F
